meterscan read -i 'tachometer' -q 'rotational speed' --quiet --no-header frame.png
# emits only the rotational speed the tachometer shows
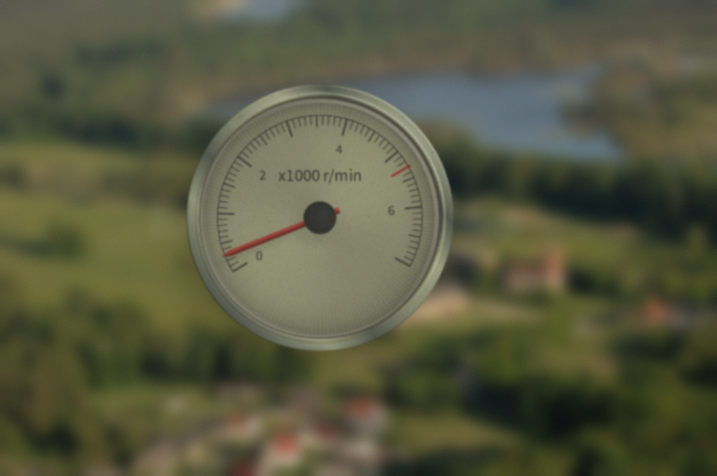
300 rpm
